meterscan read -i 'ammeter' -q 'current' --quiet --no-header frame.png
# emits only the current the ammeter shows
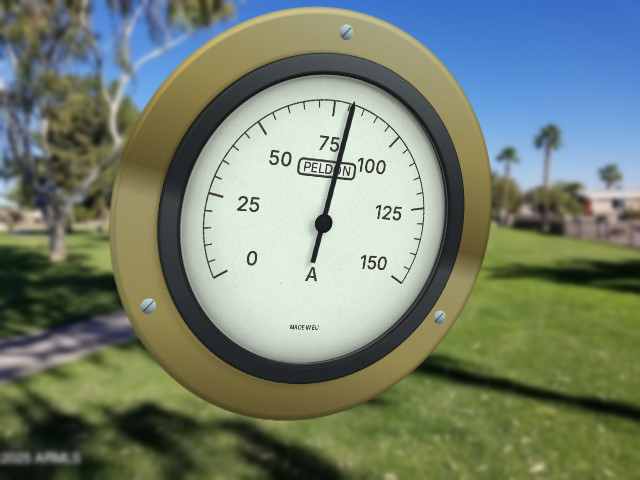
80 A
